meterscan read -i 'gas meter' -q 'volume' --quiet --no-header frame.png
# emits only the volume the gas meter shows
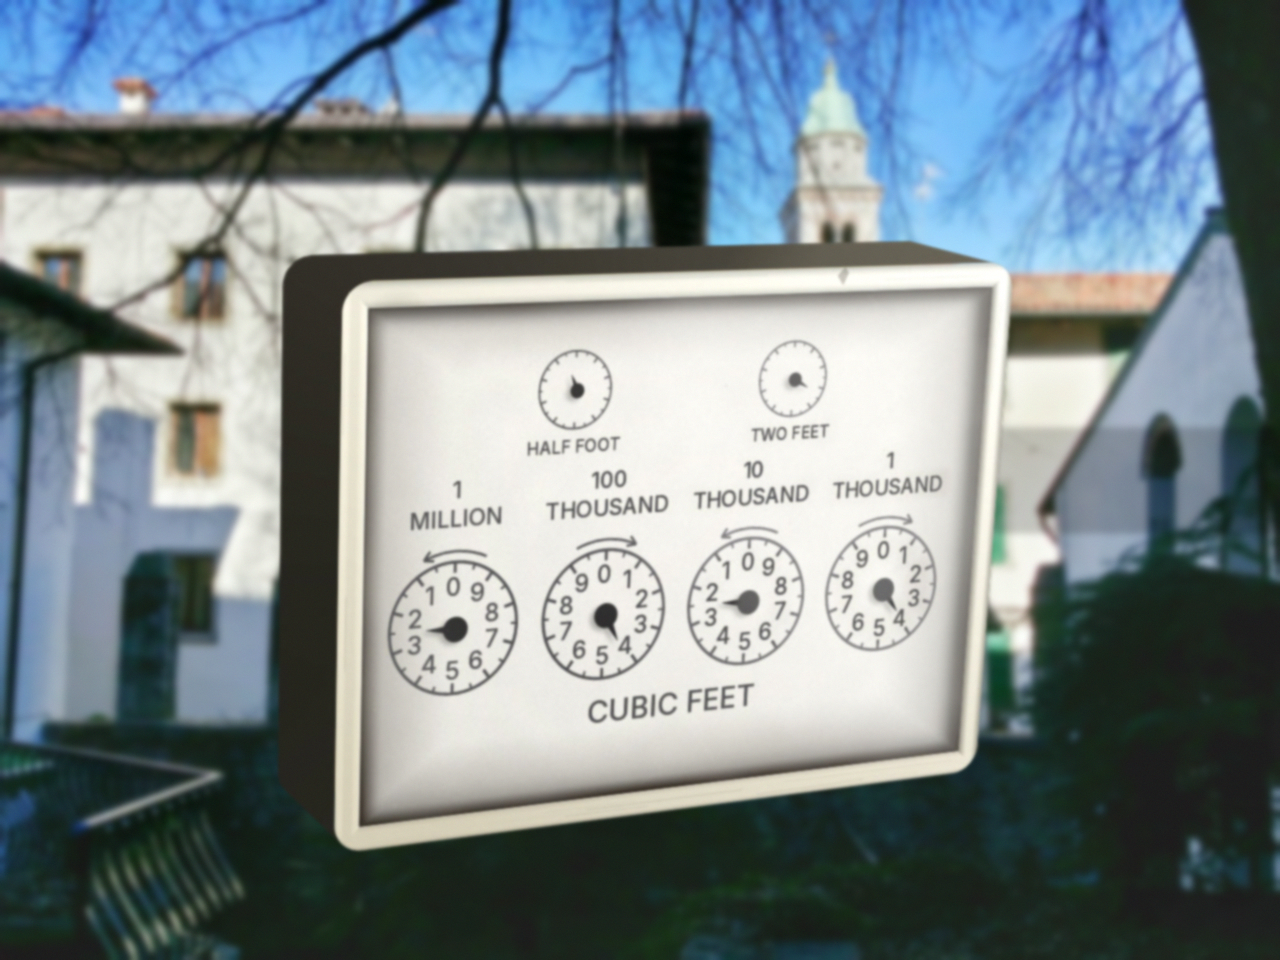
242400 ft³
